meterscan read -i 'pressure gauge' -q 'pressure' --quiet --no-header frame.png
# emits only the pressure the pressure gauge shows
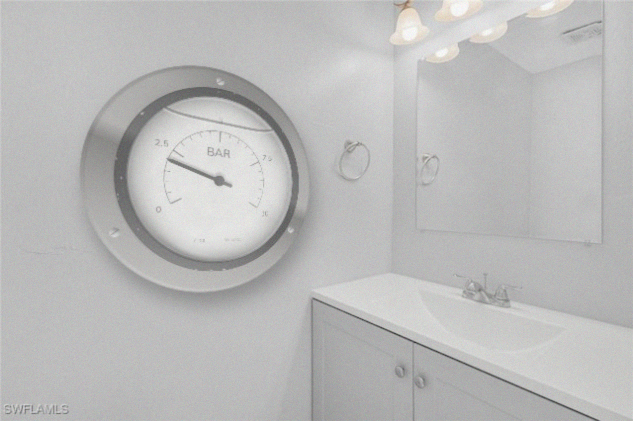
2 bar
